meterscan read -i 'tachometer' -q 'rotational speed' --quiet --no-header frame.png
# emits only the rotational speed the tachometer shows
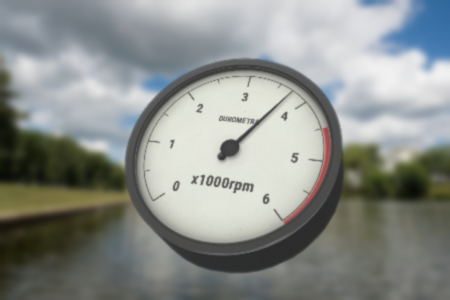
3750 rpm
